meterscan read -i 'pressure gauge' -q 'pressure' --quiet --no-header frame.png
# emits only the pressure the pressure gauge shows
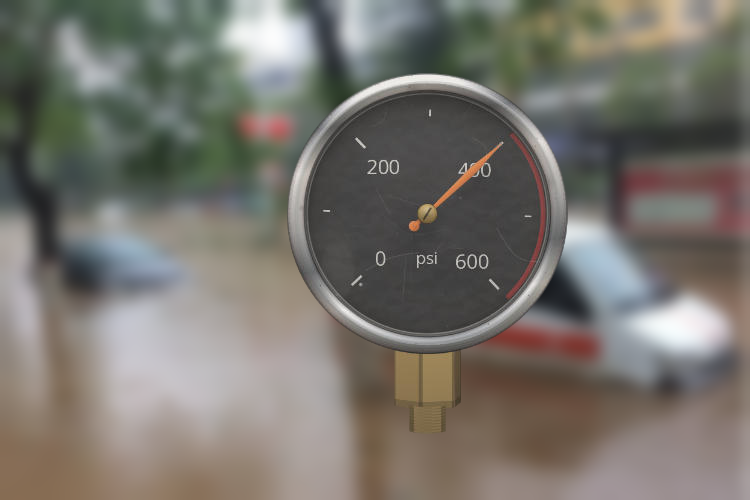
400 psi
